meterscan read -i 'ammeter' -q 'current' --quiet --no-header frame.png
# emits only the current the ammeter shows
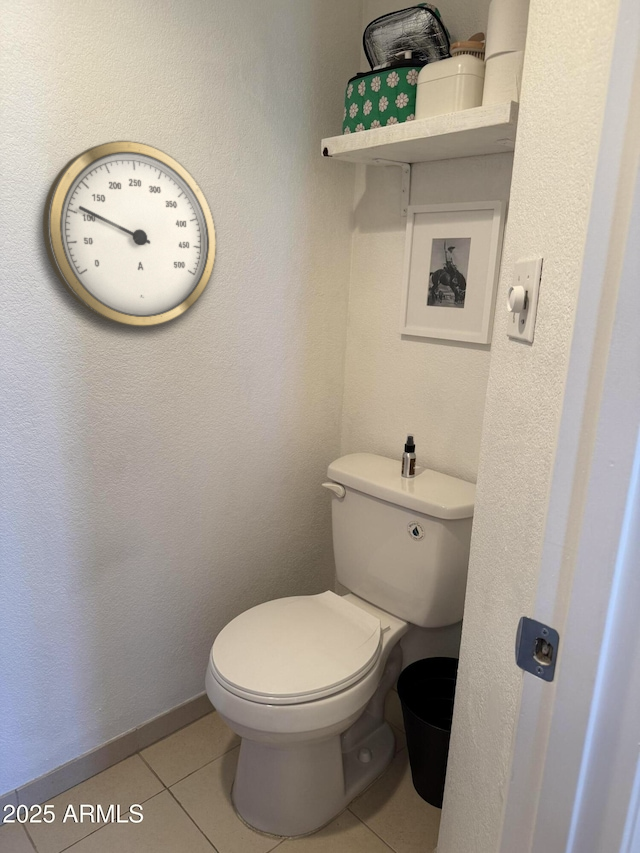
110 A
